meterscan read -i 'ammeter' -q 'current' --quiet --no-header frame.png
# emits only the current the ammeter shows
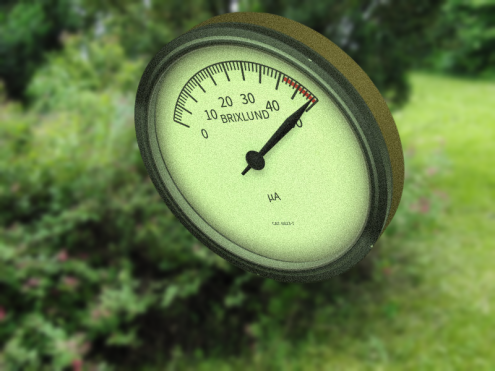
49 µA
